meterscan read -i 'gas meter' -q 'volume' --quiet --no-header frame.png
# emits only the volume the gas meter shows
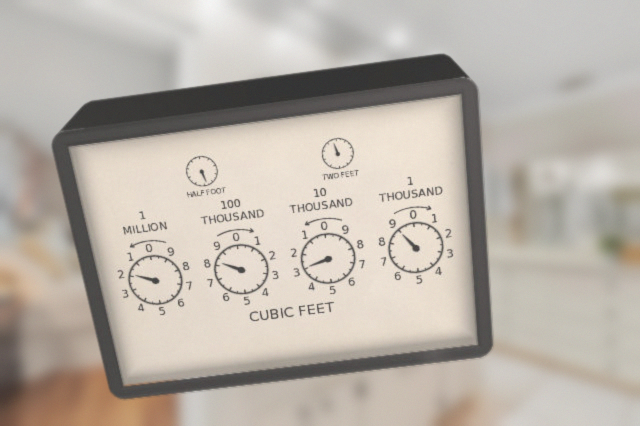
182900 ft³
